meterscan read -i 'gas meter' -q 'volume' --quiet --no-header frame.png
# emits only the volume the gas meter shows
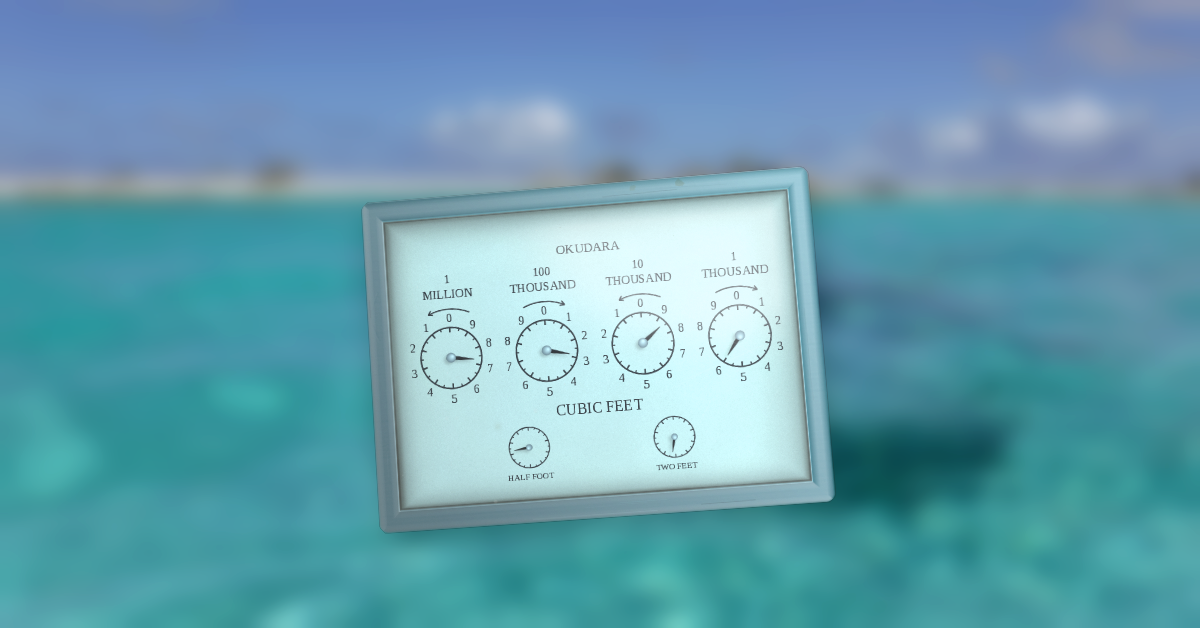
728600 ft³
